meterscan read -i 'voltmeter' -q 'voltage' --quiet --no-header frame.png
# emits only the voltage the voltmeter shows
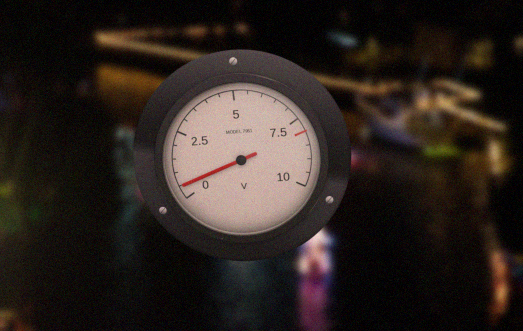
0.5 V
